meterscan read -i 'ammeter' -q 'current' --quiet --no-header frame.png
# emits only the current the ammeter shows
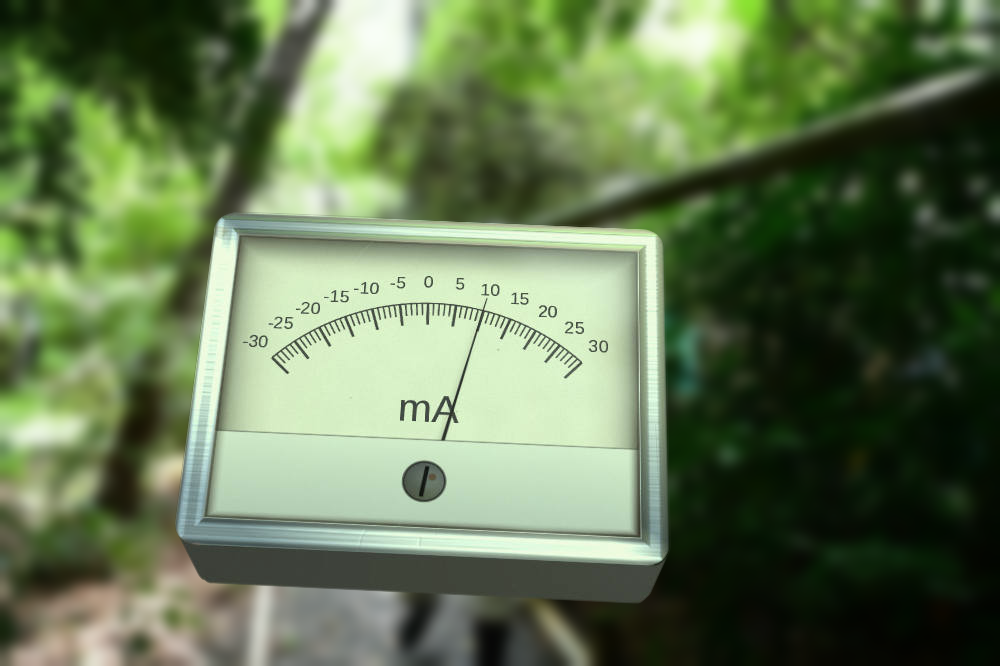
10 mA
